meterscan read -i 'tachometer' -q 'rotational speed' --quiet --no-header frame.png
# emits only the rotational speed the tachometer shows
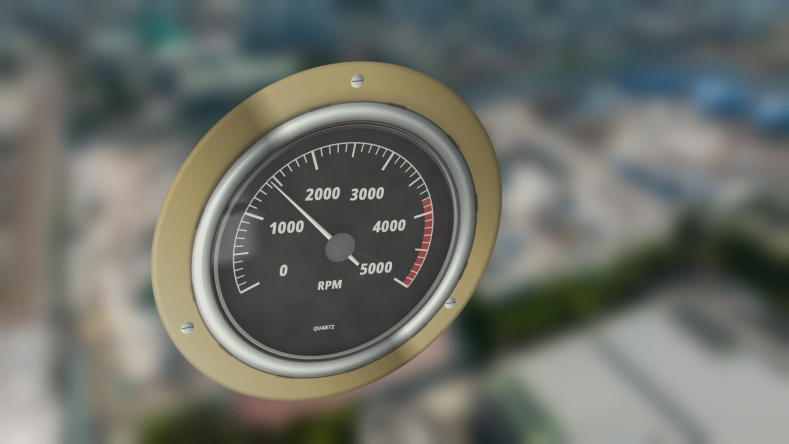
1450 rpm
